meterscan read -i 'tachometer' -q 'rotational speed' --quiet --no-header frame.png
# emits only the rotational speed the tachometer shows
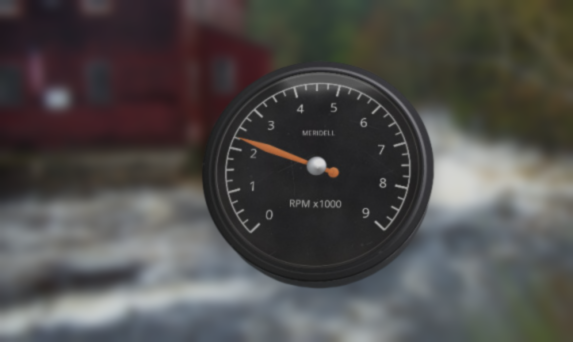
2250 rpm
